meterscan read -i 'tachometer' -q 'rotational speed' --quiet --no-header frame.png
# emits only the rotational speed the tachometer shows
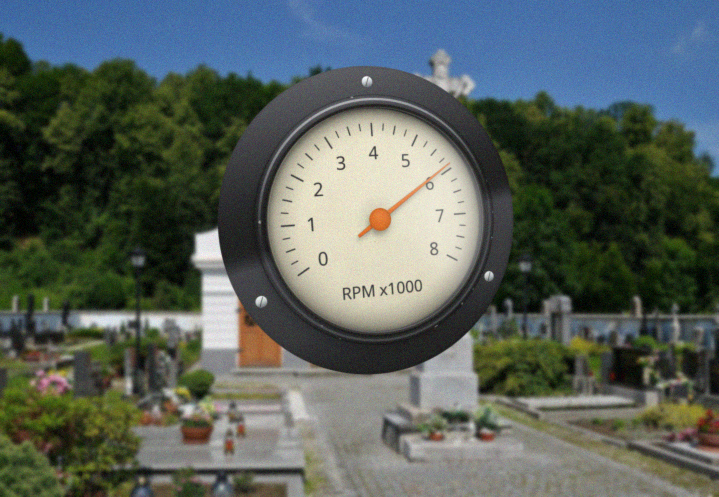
5875 rpm
